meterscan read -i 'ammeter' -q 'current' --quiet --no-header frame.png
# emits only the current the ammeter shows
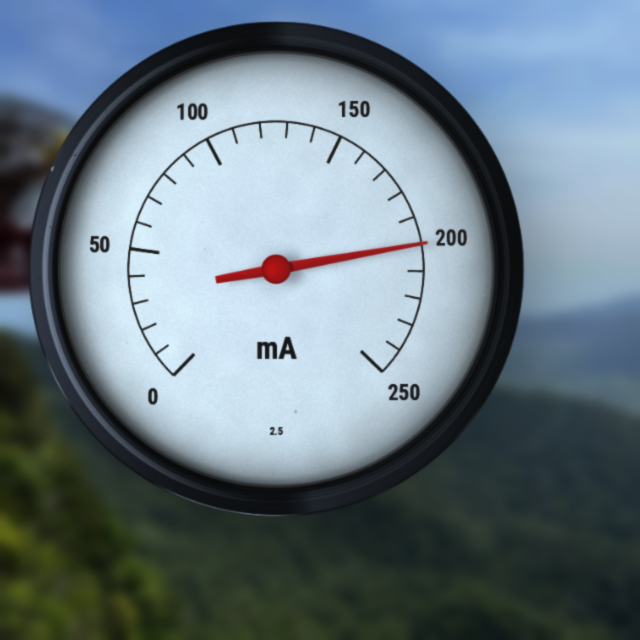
200 mA
